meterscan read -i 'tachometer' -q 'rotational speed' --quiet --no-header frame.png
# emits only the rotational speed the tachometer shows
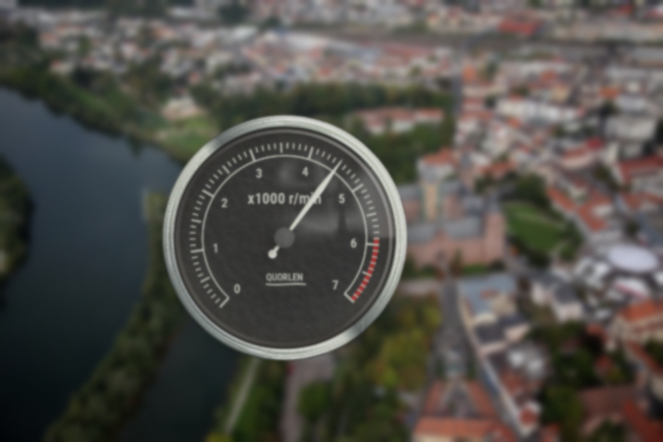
4500 rpm
